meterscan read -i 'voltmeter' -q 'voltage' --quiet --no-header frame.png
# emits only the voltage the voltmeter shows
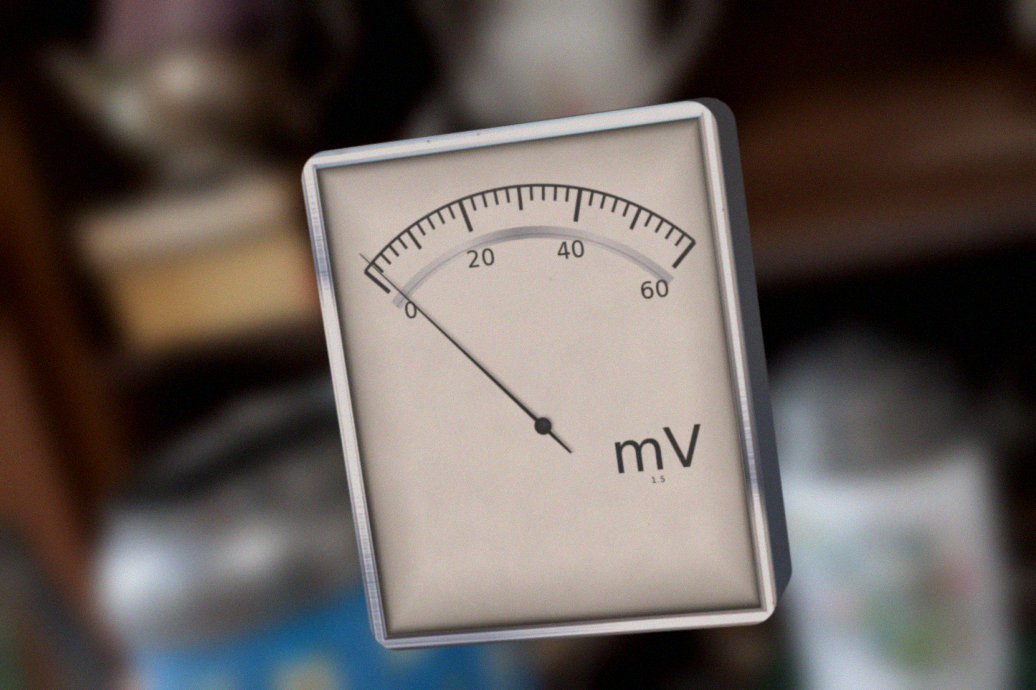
2 mV
